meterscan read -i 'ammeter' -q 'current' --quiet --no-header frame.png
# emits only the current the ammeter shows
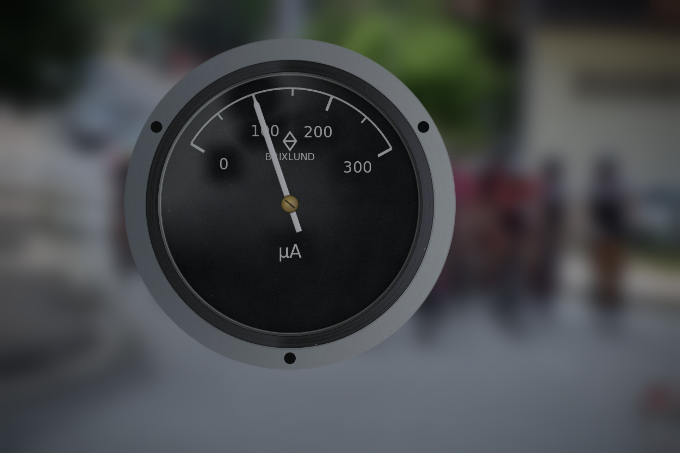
100 µA
